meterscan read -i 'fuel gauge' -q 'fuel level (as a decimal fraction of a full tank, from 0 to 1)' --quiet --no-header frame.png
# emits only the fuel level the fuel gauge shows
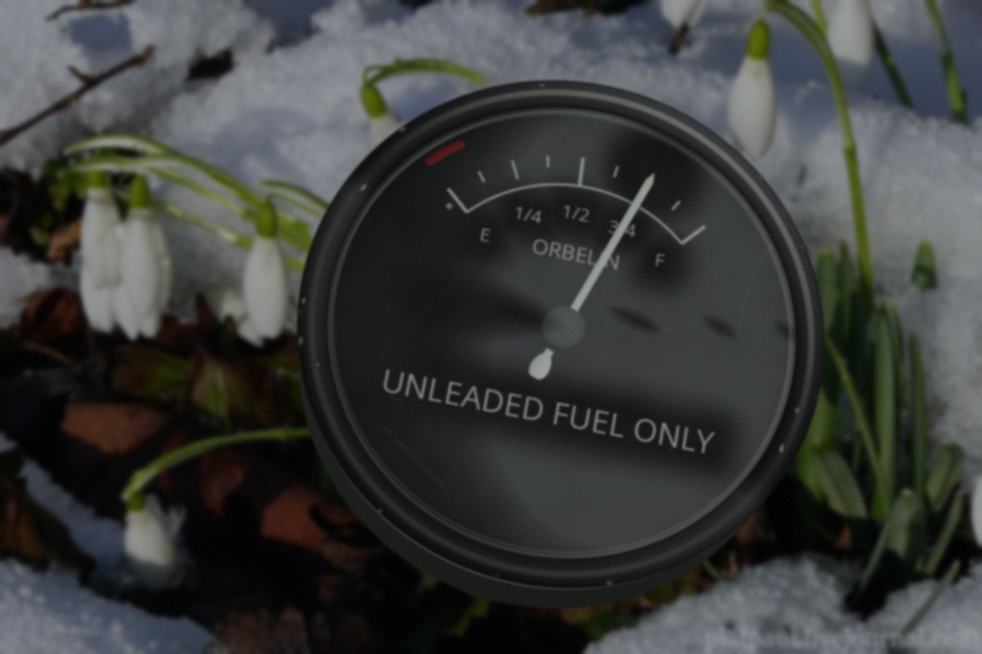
0.75
